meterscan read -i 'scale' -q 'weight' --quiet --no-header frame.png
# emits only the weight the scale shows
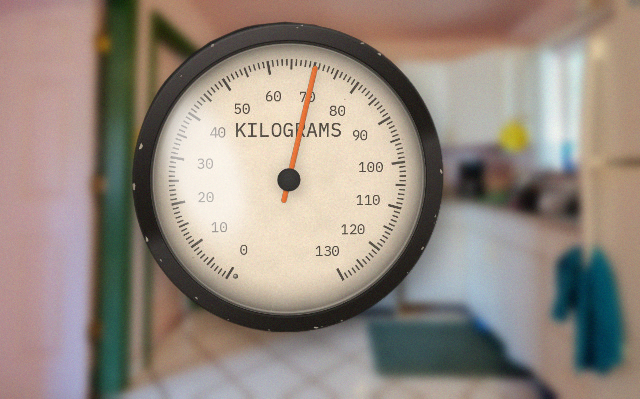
70 kg
